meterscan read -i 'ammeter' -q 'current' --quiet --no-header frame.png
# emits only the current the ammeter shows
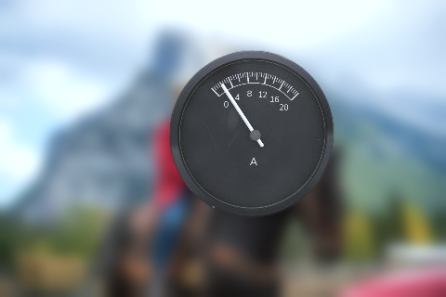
2 A
